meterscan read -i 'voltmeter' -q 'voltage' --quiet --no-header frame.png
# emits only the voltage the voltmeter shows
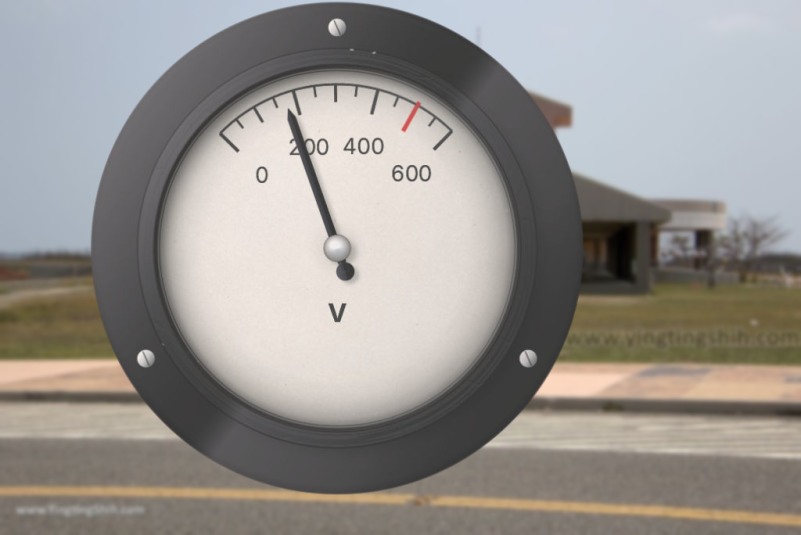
175 V
